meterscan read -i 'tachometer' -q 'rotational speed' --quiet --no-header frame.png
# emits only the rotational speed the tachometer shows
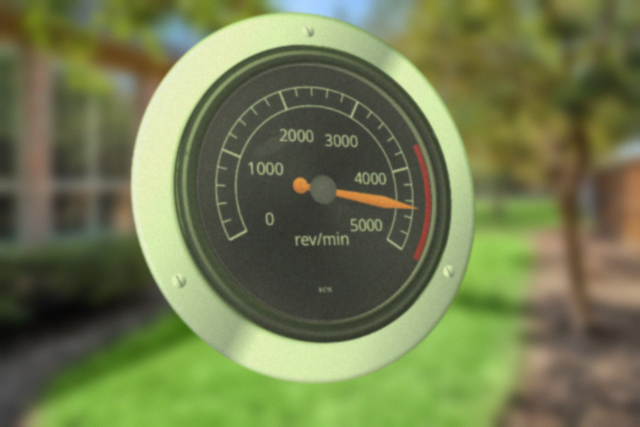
4500 rpm
